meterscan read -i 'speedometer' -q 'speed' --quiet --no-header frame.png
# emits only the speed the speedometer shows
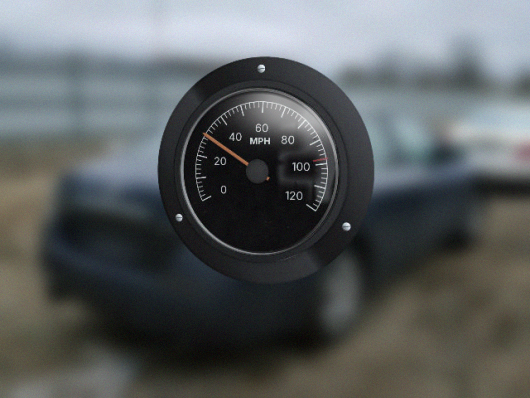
30 mph
